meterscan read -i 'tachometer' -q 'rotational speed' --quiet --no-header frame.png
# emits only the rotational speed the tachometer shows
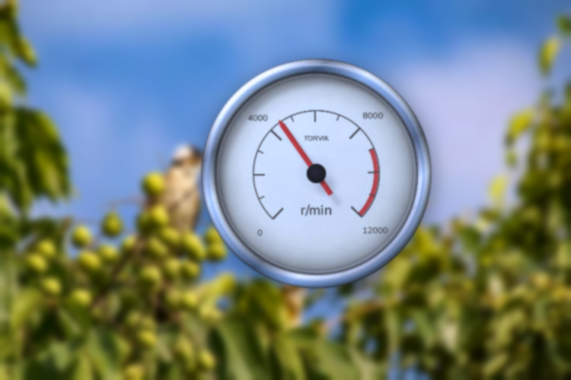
4500 rpm
